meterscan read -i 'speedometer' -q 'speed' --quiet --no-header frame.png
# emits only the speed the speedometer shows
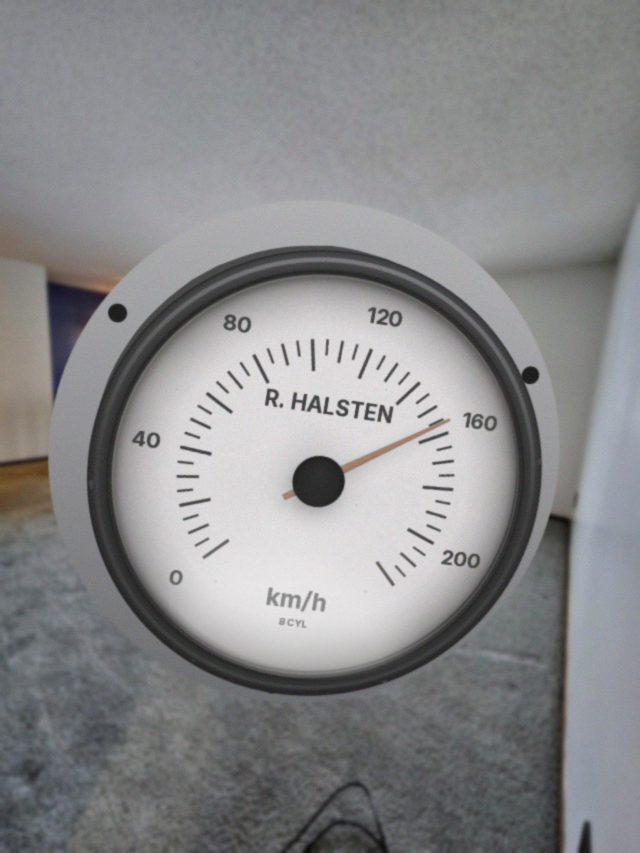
155 km/h
